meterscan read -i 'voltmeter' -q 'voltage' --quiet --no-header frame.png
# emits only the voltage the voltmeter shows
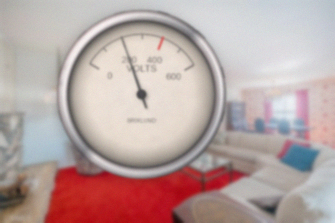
200 V
